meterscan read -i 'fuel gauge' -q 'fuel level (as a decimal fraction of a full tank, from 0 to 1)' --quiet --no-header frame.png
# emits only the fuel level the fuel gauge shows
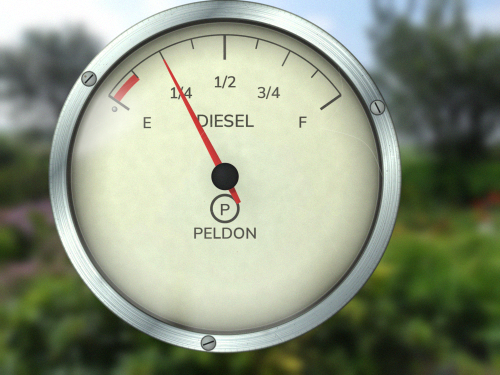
0.25
